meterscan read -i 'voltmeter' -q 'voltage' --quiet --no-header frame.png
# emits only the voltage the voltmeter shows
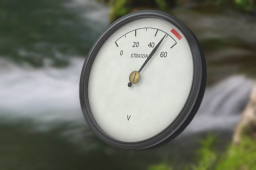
50 V
